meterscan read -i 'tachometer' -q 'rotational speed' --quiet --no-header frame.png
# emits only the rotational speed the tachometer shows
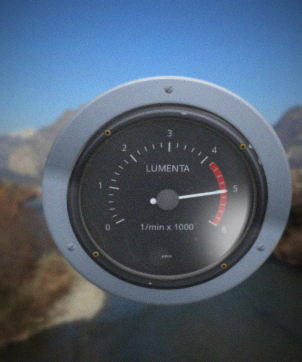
5000 rpm
